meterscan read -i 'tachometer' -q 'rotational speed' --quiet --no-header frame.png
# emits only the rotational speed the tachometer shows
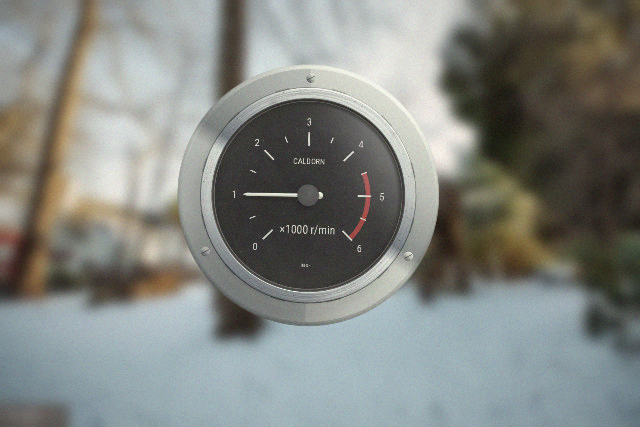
1000 rpm
